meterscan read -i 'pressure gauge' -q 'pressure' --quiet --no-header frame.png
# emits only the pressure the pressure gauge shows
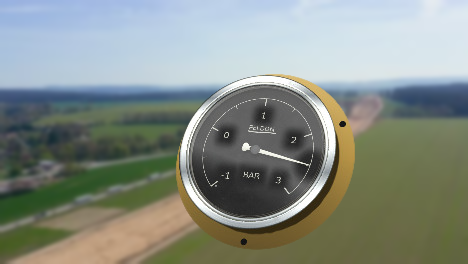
2.5 bar
